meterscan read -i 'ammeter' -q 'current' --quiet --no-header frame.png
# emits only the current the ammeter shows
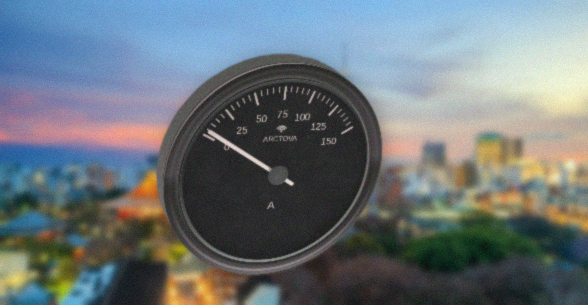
5 A
